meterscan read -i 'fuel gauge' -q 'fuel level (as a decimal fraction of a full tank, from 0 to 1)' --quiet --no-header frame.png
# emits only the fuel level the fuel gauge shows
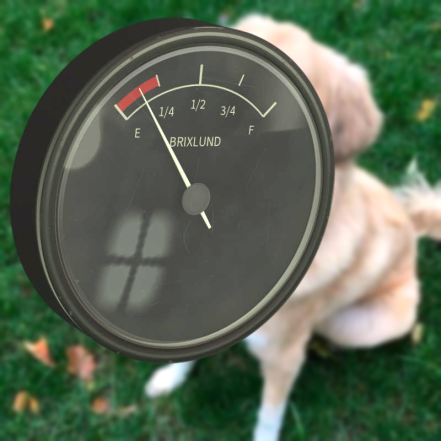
0.125
